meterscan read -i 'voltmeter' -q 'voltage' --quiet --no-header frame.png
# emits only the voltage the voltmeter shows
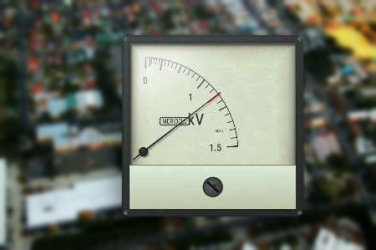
1.15 kV
